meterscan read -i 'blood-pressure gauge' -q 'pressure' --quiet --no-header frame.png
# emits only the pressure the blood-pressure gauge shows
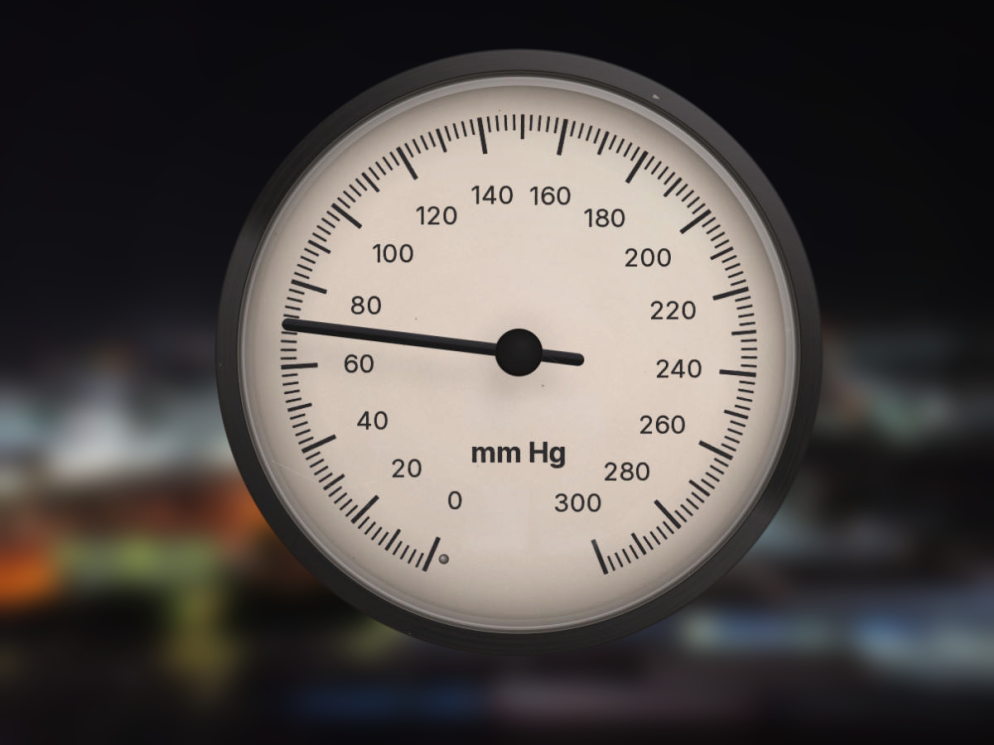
70 mmHg
